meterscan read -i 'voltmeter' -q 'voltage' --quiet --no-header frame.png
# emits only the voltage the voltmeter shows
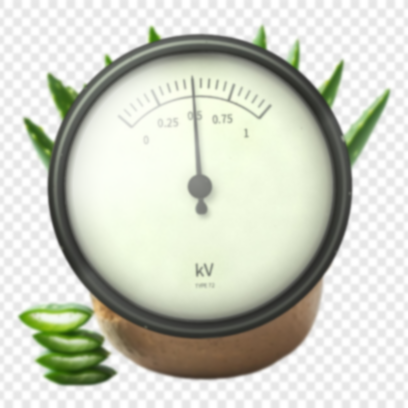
0.5 kV
